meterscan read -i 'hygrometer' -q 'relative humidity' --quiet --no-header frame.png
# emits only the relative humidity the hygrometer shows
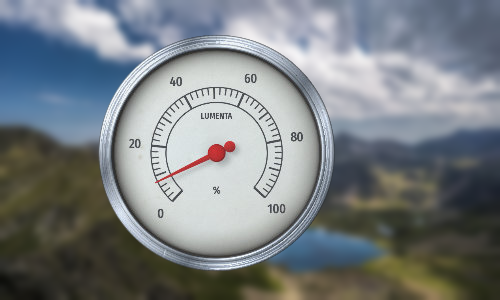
8 %
